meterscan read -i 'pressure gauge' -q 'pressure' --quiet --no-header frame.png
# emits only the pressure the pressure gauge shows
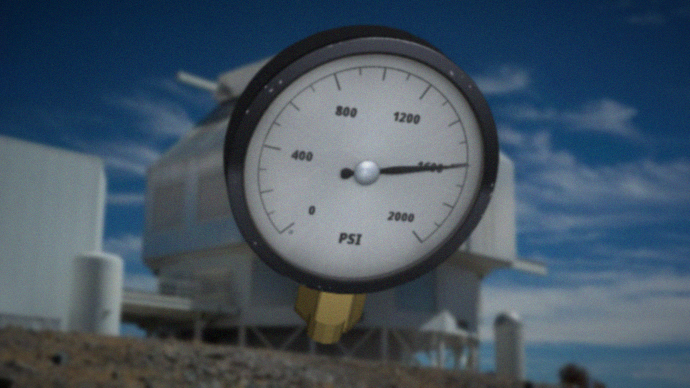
1600 psi
